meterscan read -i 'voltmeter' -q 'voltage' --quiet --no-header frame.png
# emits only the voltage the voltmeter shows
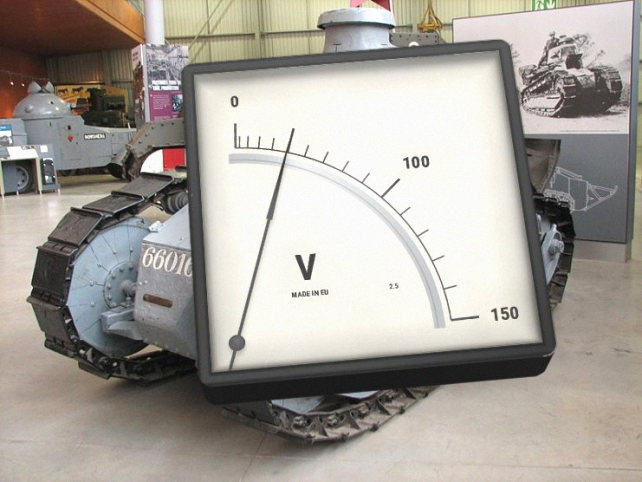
50 V
